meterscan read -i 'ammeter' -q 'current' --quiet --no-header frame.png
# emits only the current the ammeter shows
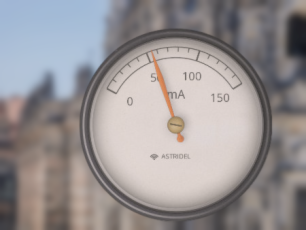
55 mA
